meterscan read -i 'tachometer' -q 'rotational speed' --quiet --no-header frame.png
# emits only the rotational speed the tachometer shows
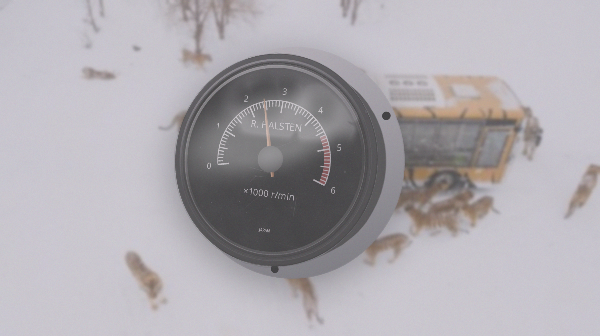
2500 rpm
